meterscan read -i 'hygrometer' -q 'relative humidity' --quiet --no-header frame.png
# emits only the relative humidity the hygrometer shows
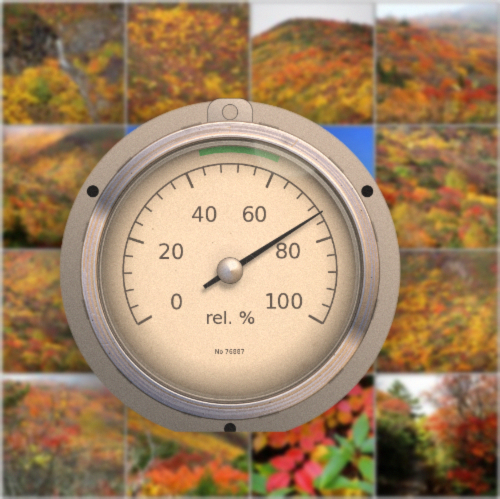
74 %
